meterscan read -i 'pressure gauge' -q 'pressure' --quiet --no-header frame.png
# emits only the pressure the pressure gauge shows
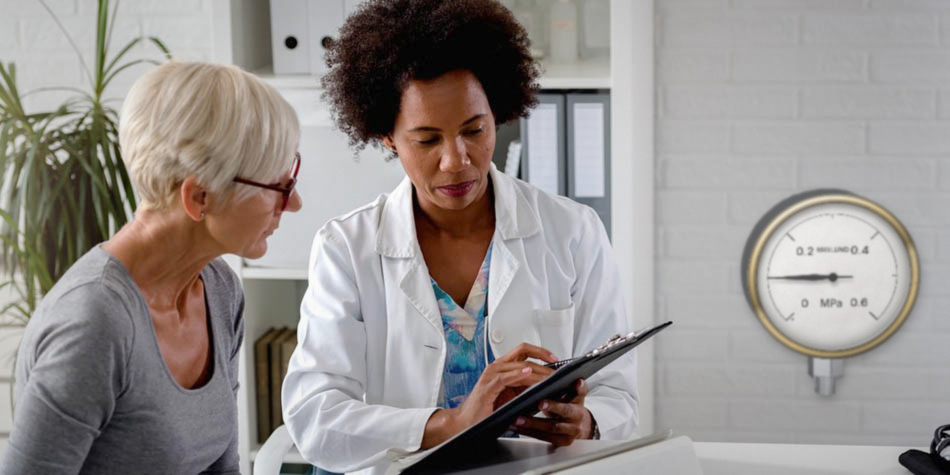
0.1 MPa
